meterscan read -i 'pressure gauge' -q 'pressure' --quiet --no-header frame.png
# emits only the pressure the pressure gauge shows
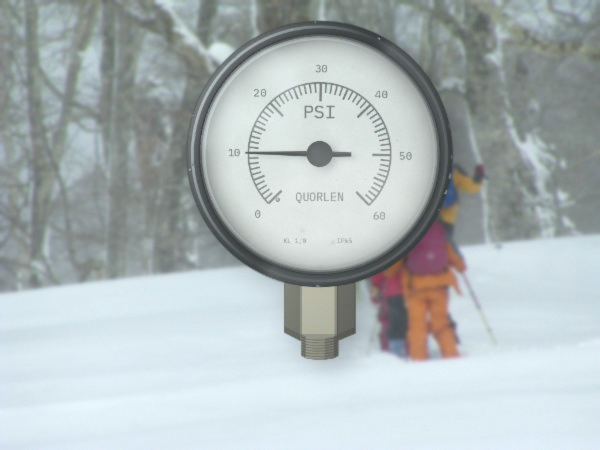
10 psi
